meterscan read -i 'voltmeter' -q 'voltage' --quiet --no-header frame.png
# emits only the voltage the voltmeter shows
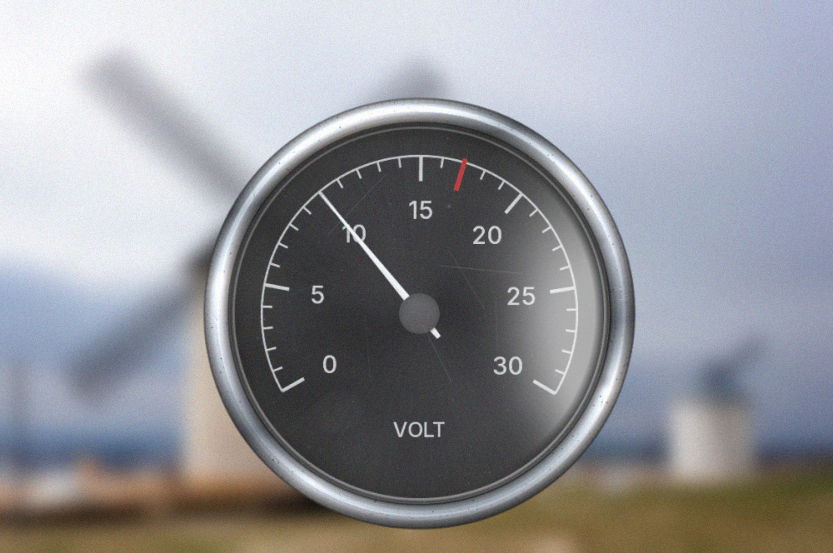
10 V
